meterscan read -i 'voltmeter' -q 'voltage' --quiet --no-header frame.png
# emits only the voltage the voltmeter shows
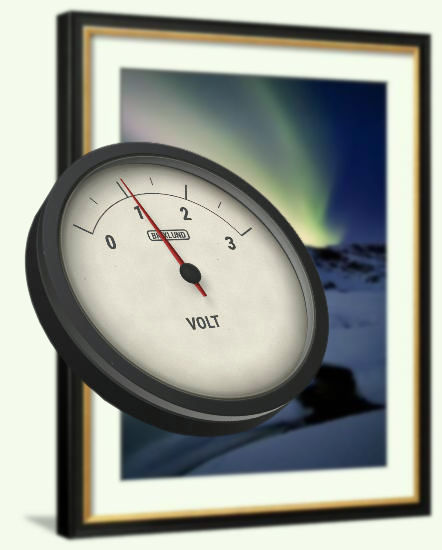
1 V
